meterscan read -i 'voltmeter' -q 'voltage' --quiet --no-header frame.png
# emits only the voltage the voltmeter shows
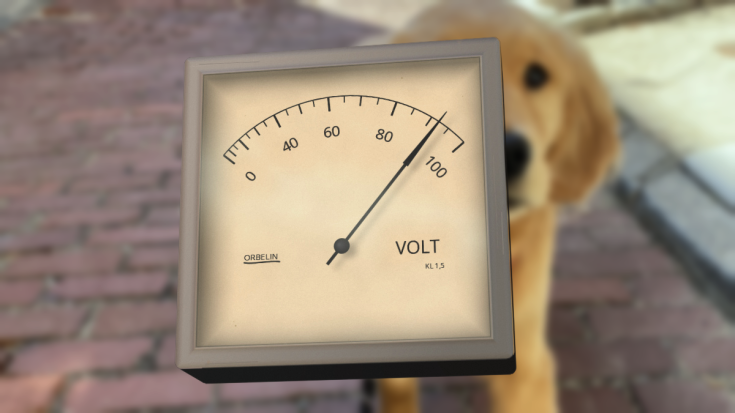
92.5 V
